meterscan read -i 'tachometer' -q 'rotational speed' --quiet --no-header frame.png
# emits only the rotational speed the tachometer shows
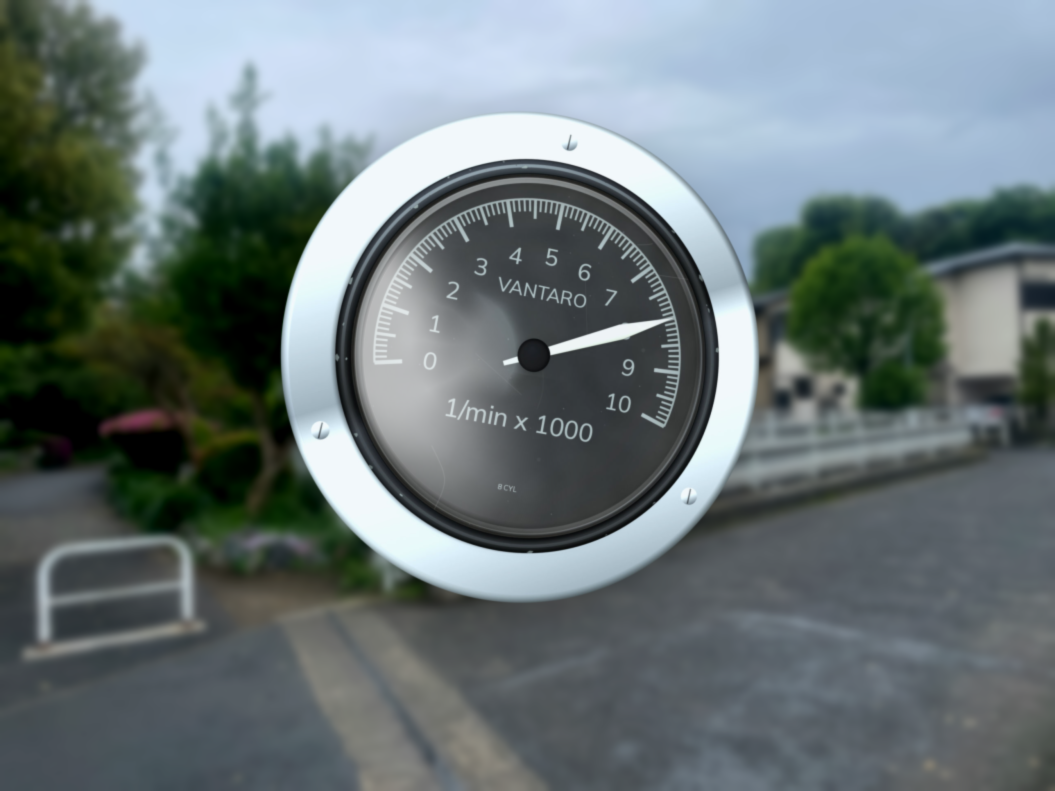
8000 rpm
